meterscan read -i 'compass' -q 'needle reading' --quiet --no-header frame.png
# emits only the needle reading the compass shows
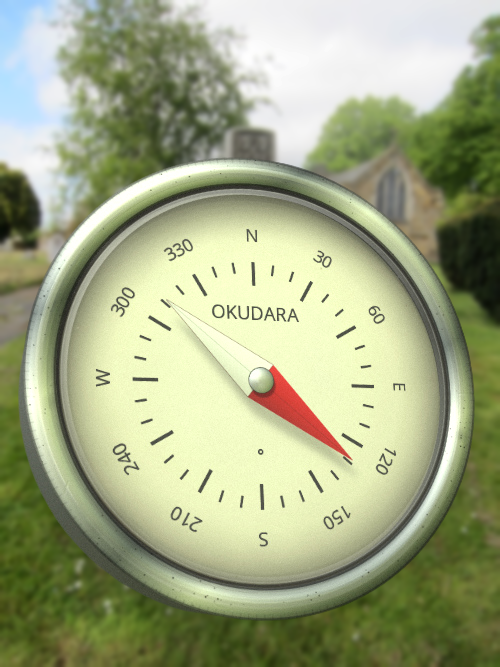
130 °
